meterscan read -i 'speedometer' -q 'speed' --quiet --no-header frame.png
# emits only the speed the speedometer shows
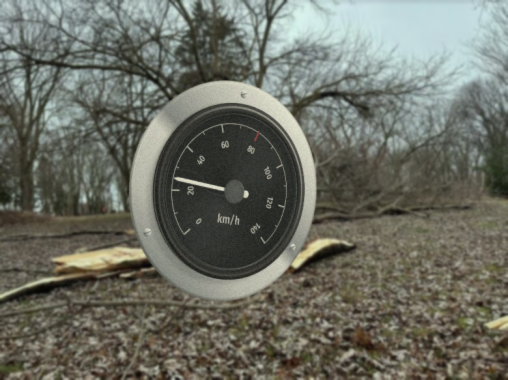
25 km/h
